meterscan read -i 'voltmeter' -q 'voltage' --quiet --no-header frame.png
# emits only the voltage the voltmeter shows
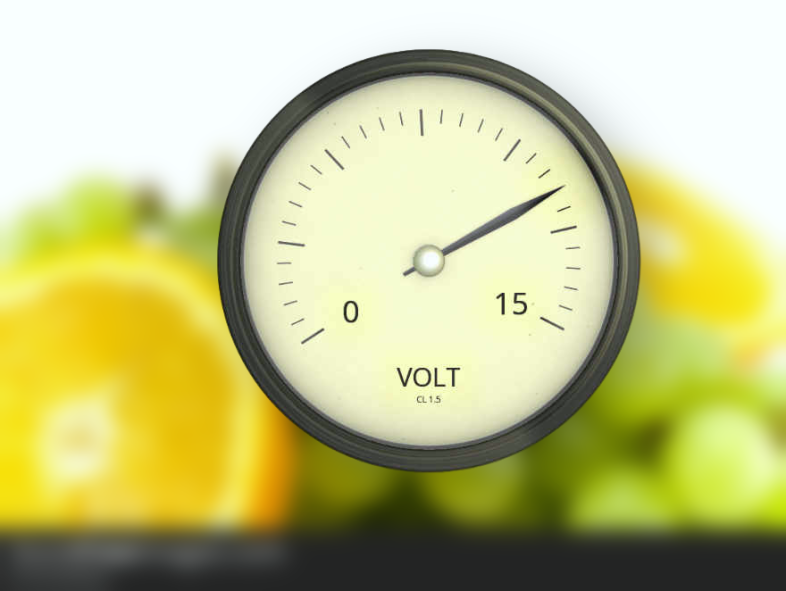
11.5 V
